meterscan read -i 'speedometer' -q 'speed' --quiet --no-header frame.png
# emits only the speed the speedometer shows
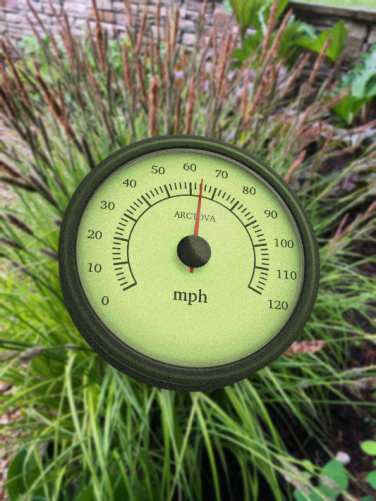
64 mph
